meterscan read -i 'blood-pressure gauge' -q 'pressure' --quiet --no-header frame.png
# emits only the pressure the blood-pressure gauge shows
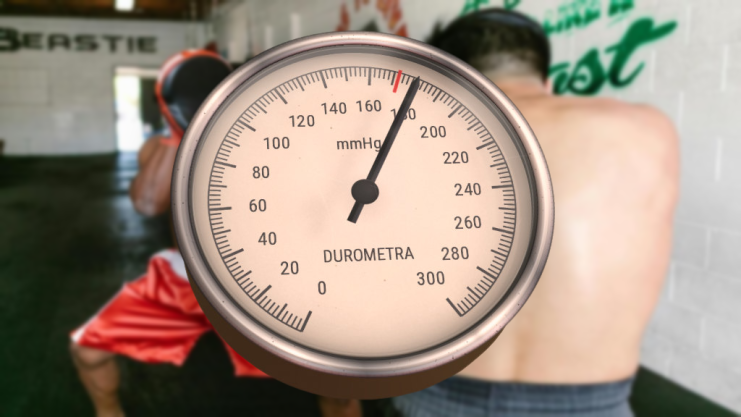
180 mmHg
